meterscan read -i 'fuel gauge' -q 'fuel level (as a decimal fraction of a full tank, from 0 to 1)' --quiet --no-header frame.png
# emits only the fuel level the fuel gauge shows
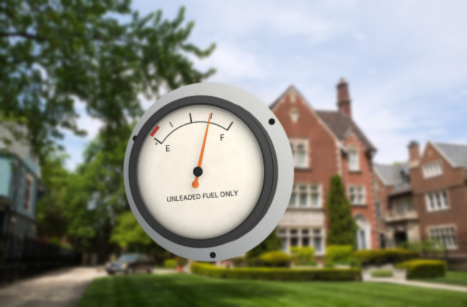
0.75
